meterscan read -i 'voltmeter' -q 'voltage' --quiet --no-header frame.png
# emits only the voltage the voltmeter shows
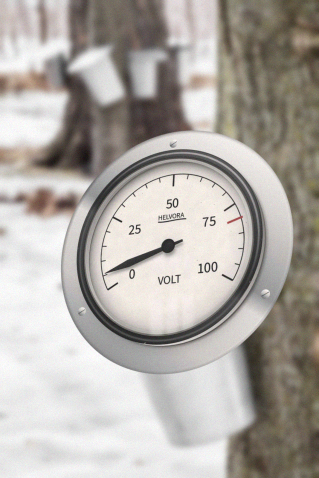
5 V
